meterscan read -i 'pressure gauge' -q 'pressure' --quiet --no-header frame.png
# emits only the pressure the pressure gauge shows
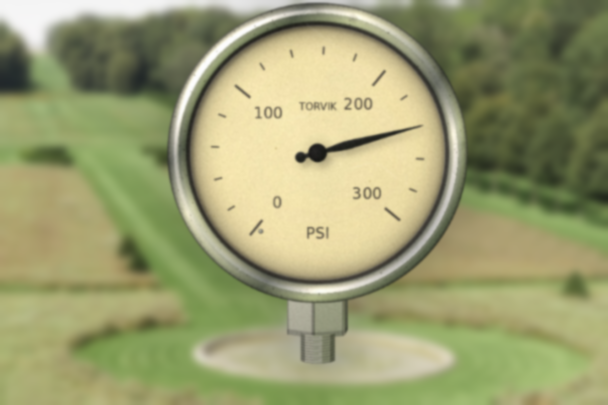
240 psi
